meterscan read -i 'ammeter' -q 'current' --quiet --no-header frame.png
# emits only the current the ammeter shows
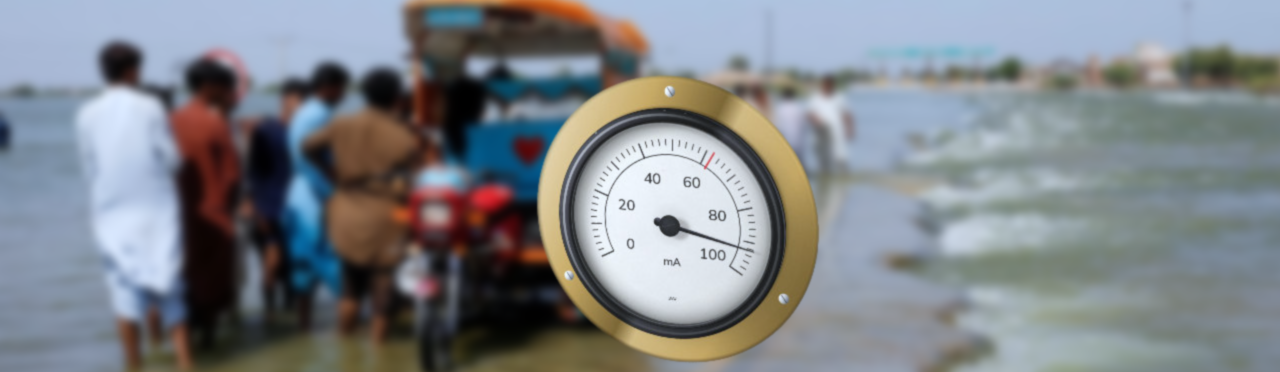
92 mA
